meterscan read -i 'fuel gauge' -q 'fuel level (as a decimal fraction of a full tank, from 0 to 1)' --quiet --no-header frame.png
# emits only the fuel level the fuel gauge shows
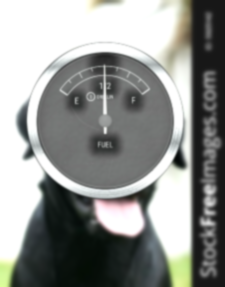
0.5
